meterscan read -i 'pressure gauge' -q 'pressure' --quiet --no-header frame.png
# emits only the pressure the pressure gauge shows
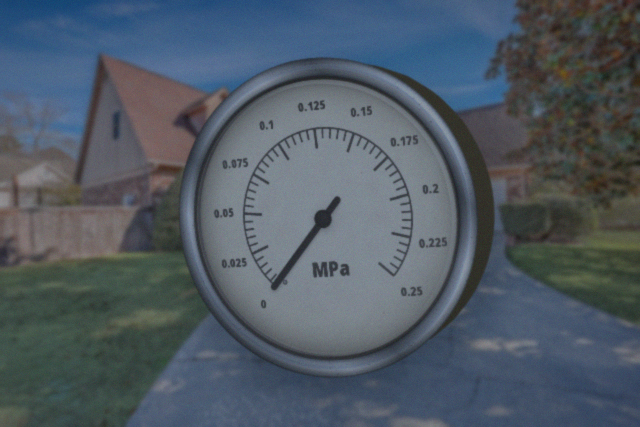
0 MPa
